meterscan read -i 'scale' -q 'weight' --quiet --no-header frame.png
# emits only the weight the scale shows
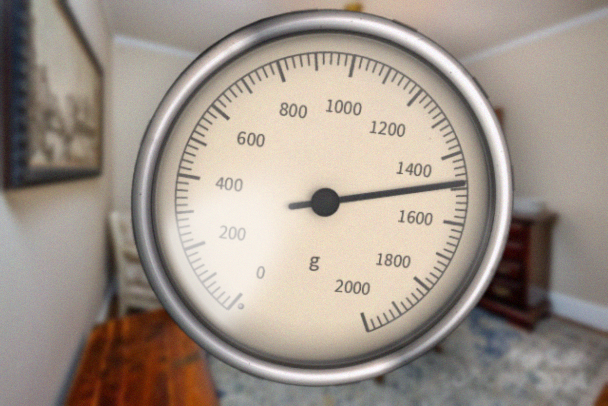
1480 g
